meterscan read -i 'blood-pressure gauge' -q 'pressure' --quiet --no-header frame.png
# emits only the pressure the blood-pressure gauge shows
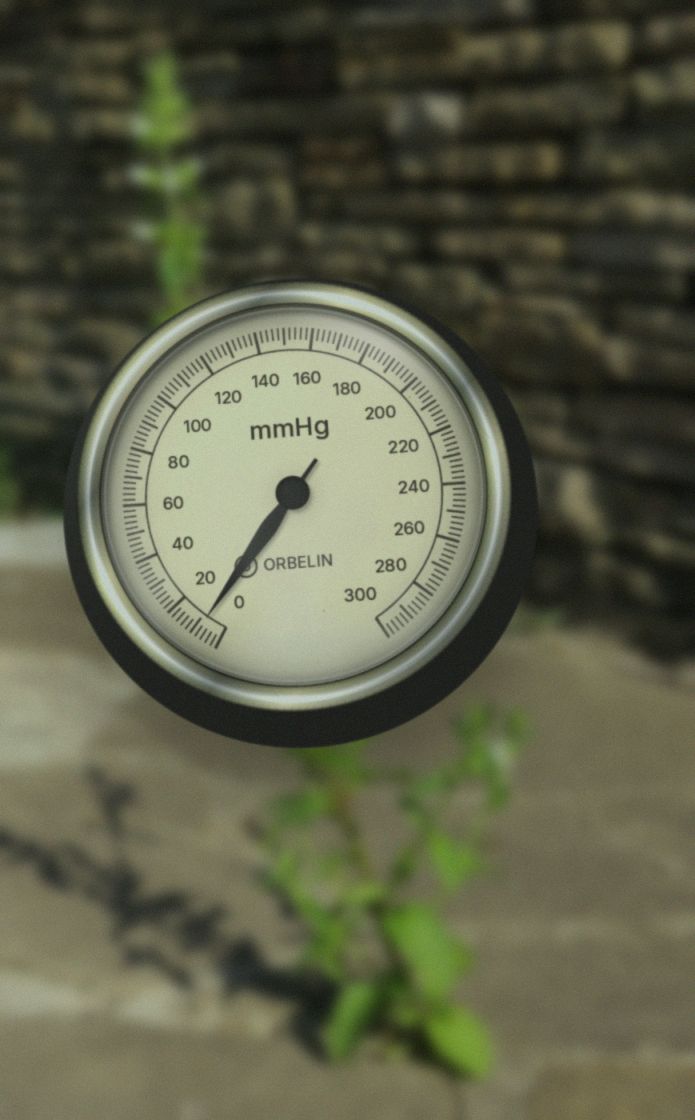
8 mmHg
